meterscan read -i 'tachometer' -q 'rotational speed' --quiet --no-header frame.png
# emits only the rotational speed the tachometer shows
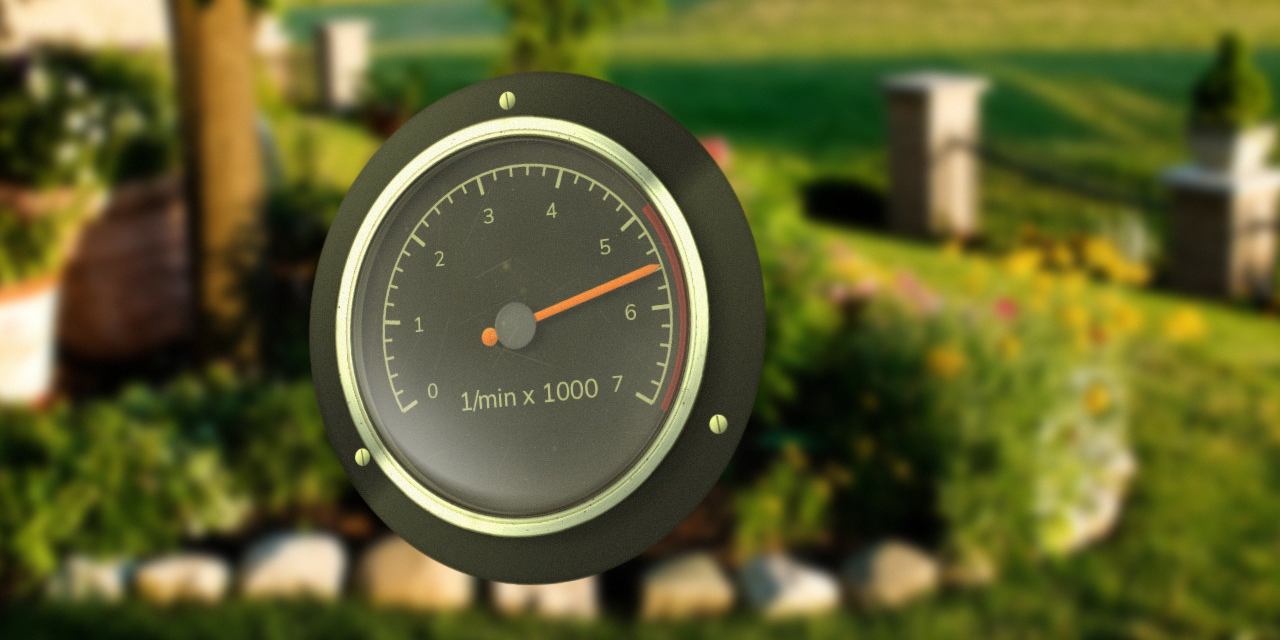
5600 rpm
